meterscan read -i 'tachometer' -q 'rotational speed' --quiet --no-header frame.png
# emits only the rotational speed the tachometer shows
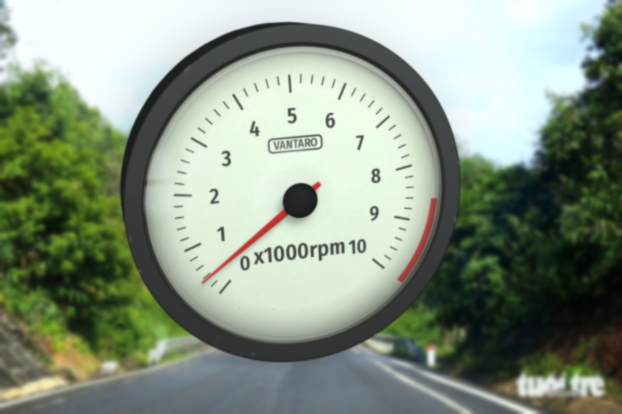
400 rpm
